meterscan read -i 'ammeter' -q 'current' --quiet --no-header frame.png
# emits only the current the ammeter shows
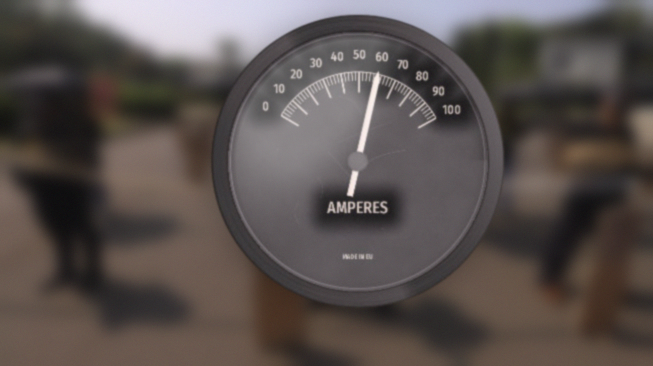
60 A
